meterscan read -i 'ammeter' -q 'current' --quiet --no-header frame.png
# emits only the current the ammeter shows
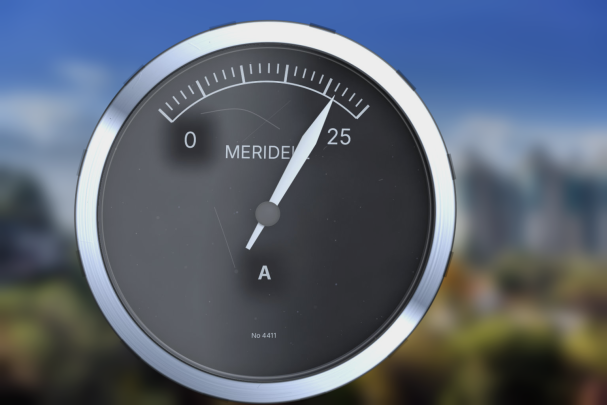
21 A
